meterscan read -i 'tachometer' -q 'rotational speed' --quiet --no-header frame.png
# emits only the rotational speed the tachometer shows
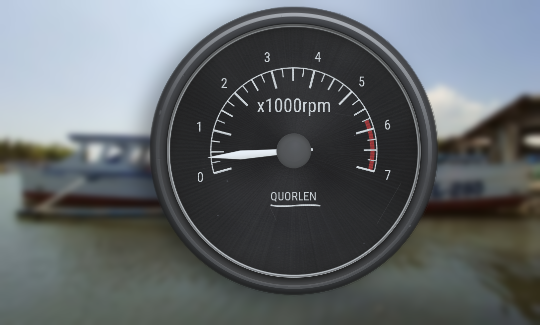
375 rpm
